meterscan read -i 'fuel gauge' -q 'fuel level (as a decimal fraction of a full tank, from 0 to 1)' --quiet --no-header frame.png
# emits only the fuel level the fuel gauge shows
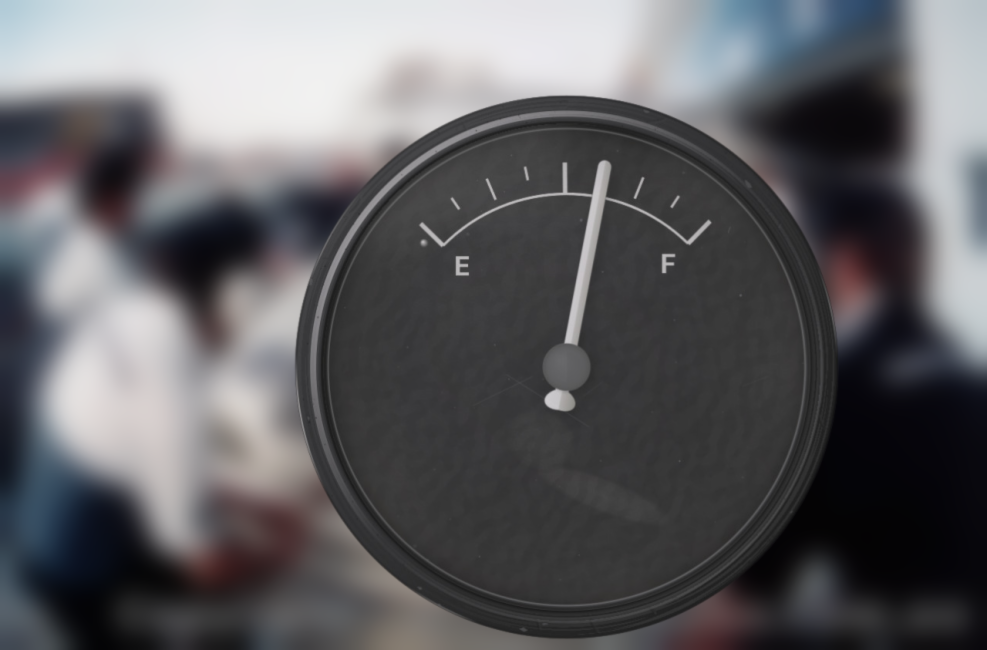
0.625
